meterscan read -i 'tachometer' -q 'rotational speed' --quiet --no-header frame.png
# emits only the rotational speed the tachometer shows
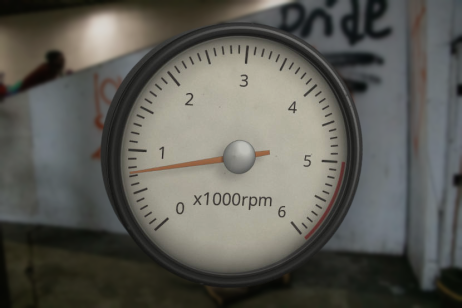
750 rpm
